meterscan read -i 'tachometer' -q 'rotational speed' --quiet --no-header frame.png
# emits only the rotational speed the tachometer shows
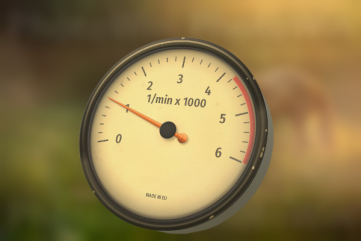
1000 rpm
